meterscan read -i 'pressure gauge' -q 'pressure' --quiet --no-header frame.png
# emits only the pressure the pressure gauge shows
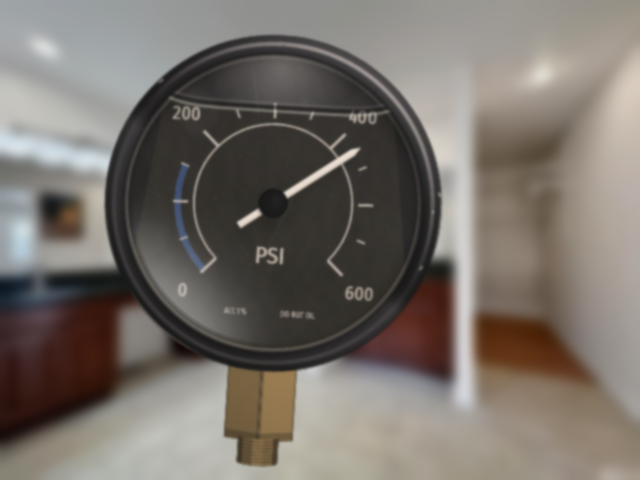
425 psi
